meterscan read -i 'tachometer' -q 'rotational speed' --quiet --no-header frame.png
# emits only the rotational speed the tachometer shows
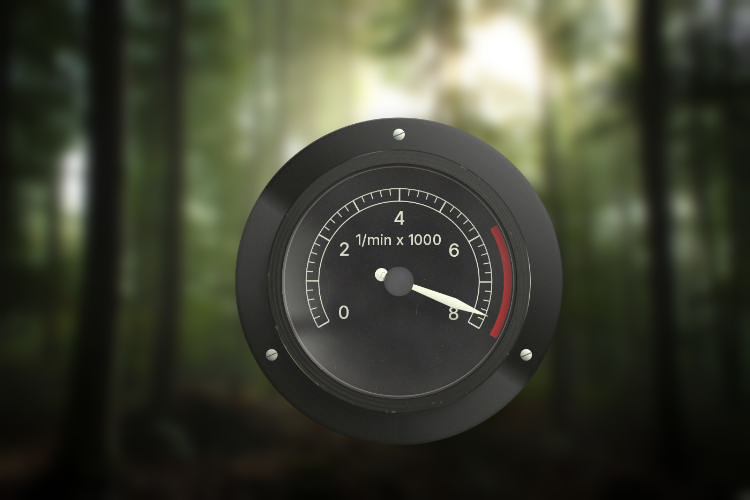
7700 rpm
